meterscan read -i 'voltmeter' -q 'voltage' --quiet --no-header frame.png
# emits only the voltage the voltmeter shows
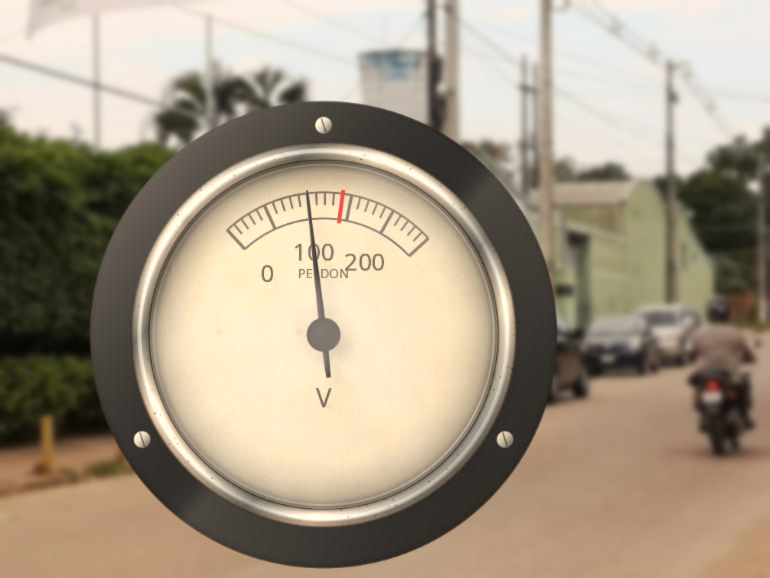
100 V
